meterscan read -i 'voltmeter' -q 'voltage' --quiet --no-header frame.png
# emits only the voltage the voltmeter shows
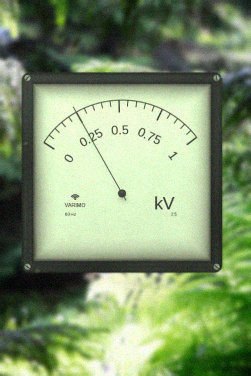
0.25 kV
